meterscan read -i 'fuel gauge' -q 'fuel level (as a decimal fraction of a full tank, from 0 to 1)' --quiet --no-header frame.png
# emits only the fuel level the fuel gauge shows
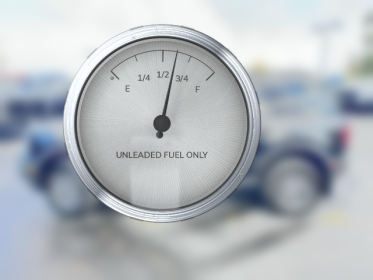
0.625
